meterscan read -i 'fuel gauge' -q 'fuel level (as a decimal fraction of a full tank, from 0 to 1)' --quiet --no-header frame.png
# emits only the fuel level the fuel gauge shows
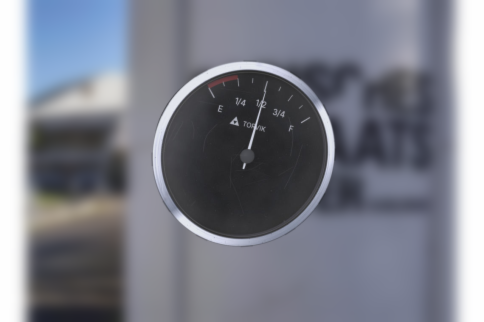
0.5
